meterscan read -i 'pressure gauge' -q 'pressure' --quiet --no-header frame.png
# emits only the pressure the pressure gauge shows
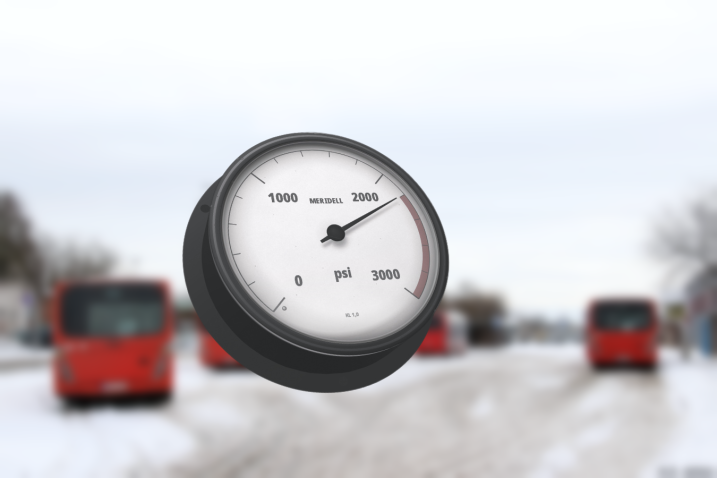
2200 psi
